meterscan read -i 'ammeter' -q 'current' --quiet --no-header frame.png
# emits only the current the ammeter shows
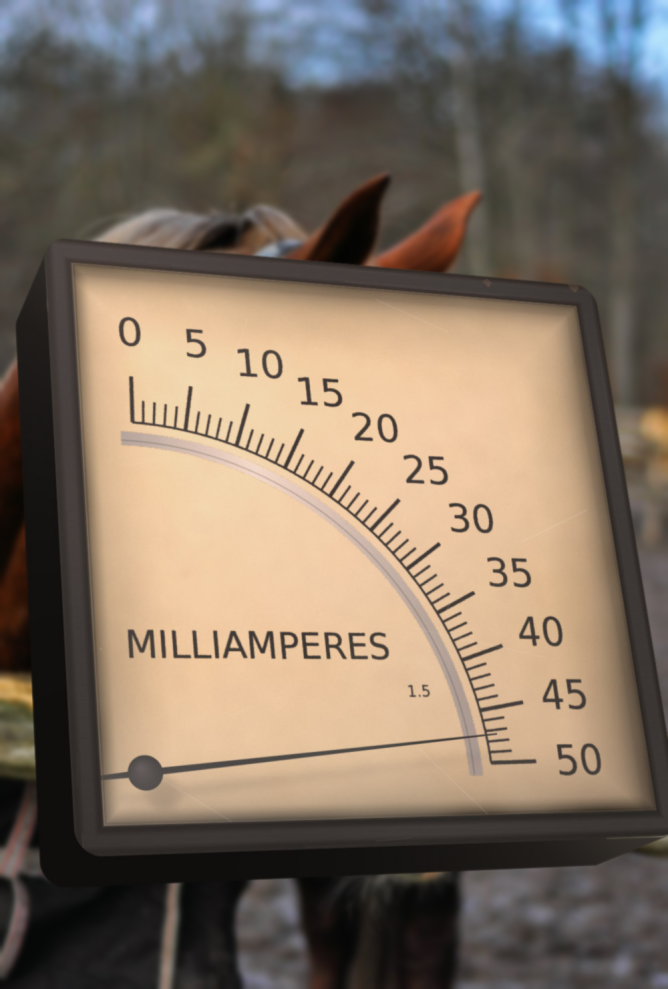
47.5 mA
